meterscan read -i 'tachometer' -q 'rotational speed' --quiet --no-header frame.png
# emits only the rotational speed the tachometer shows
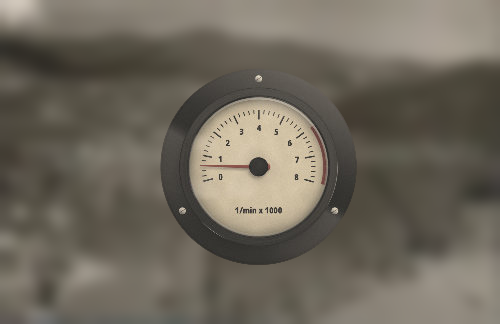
600 rpm
